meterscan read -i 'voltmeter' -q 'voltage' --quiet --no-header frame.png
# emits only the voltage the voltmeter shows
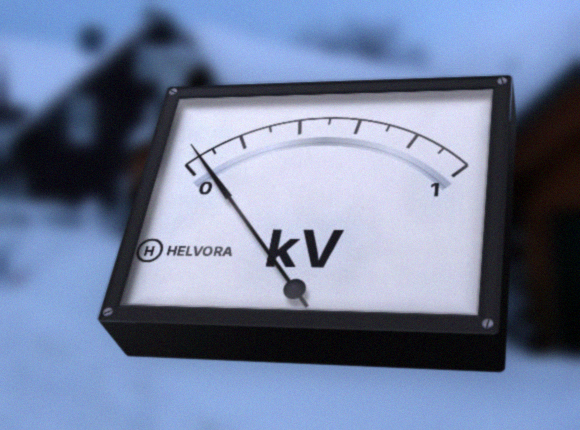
0.05 kV
